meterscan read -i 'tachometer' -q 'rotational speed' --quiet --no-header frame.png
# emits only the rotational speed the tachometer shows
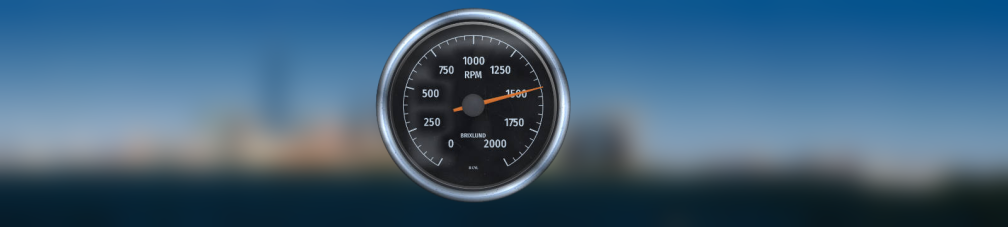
1500 rpm
